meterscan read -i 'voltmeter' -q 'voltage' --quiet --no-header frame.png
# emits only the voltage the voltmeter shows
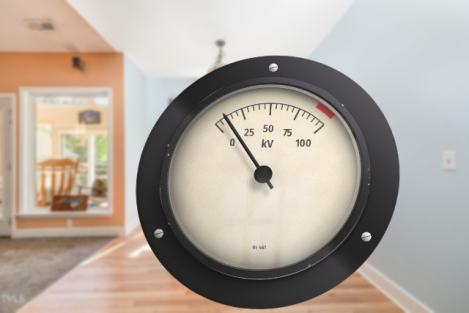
10 kV
